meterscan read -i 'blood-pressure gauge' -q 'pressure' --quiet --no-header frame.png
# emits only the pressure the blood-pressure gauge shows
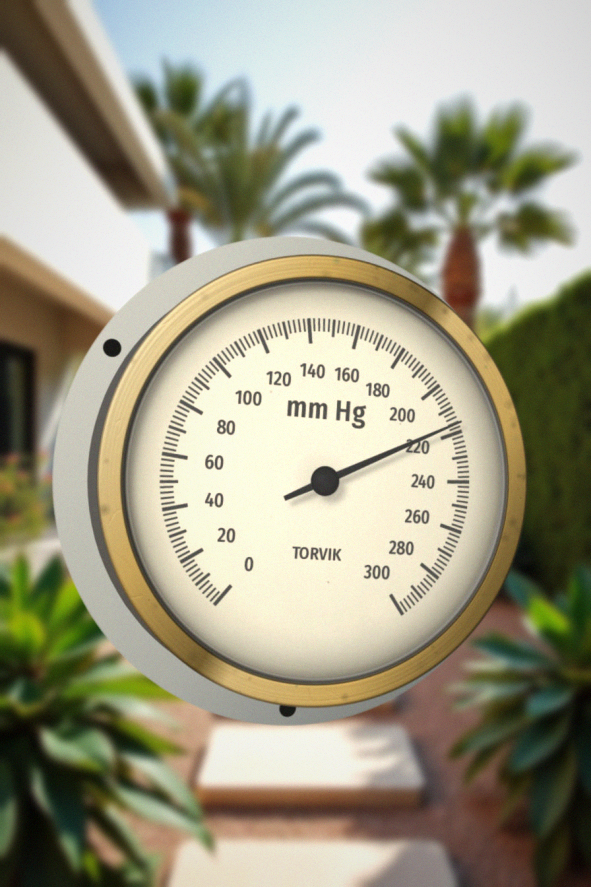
216 mmHg
